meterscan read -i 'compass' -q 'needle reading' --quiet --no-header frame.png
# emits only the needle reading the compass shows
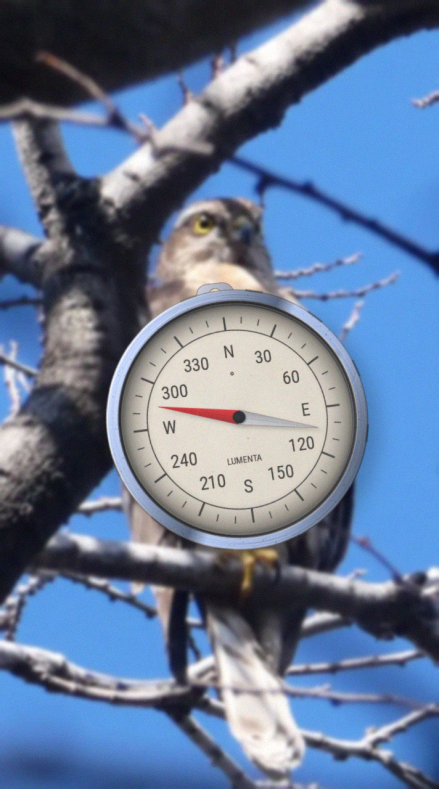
285 °
